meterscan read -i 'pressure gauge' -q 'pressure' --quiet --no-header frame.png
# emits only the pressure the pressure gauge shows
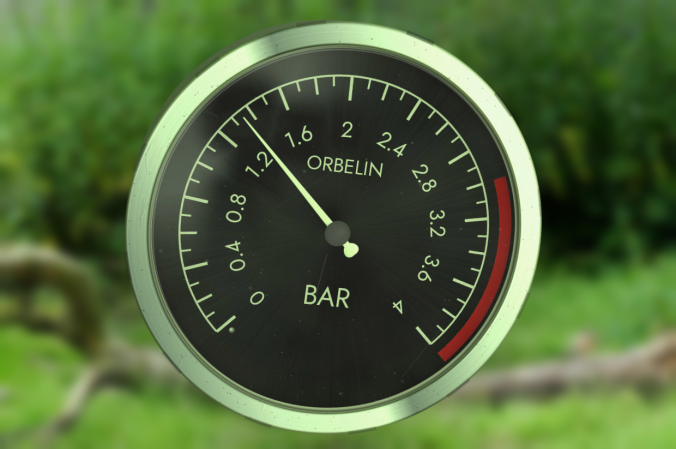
1.35 bar
